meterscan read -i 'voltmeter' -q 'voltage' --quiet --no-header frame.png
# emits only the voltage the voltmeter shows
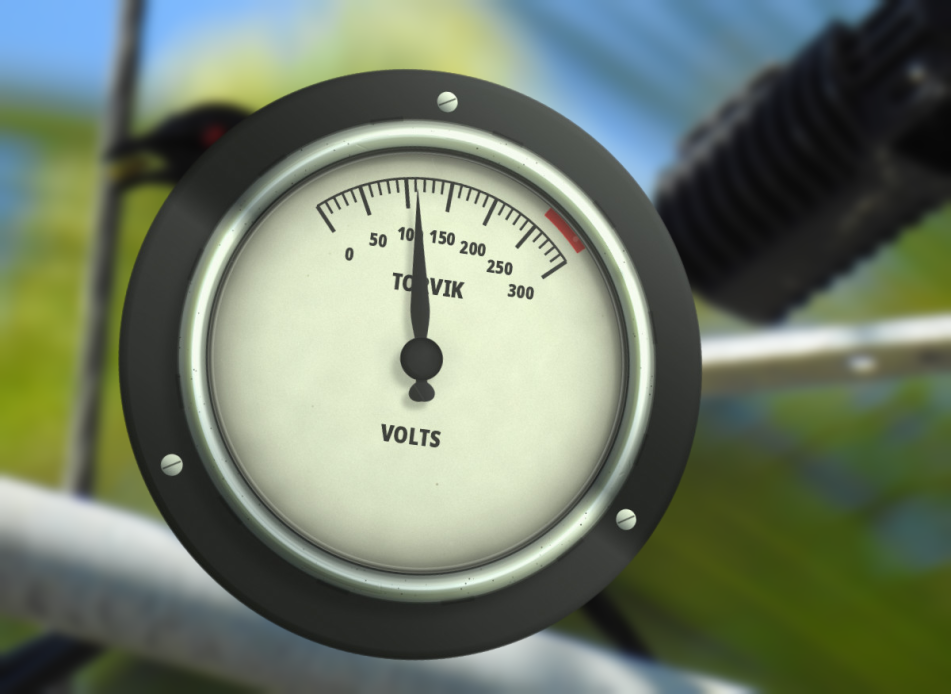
110 V
